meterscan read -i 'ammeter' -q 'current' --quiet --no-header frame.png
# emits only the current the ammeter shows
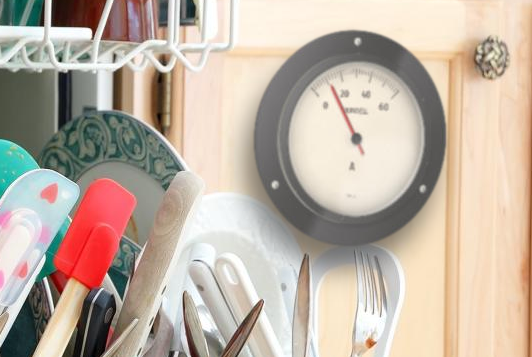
10 A
